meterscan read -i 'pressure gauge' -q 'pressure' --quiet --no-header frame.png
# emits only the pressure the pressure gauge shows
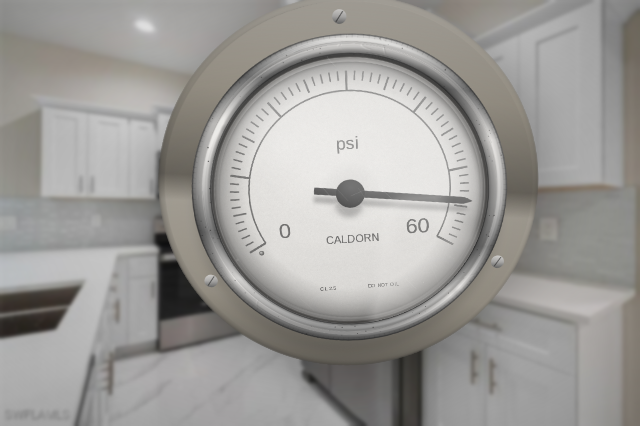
54 psi
